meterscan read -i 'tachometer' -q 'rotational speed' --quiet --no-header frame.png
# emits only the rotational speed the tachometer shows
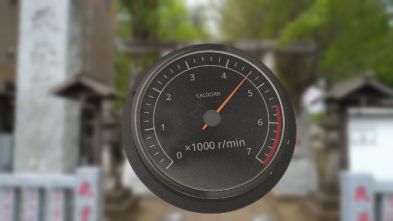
4600 rpm
